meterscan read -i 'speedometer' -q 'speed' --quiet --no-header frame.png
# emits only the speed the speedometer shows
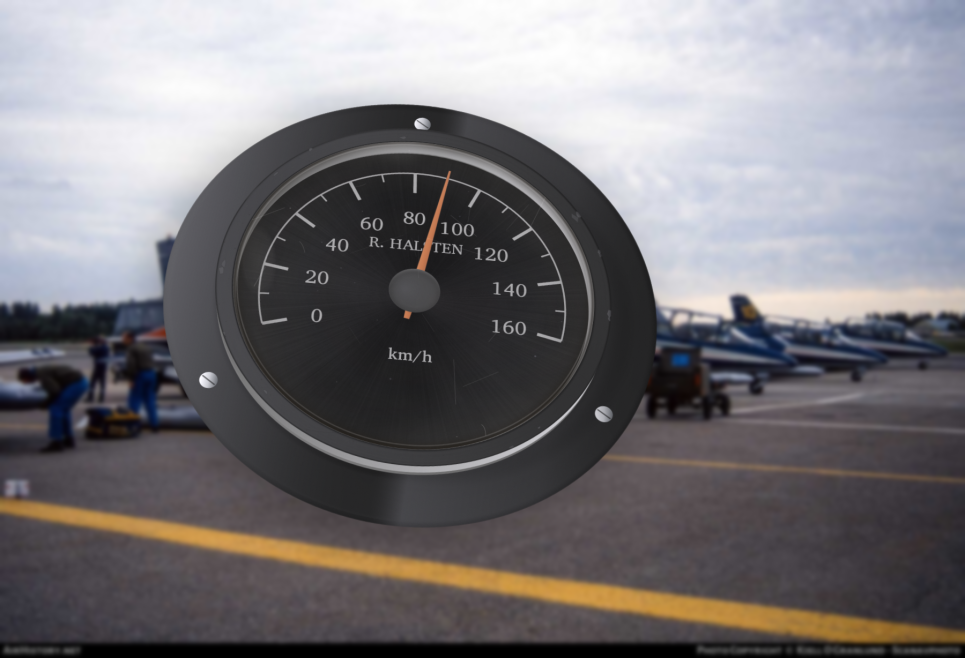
90 km/h
